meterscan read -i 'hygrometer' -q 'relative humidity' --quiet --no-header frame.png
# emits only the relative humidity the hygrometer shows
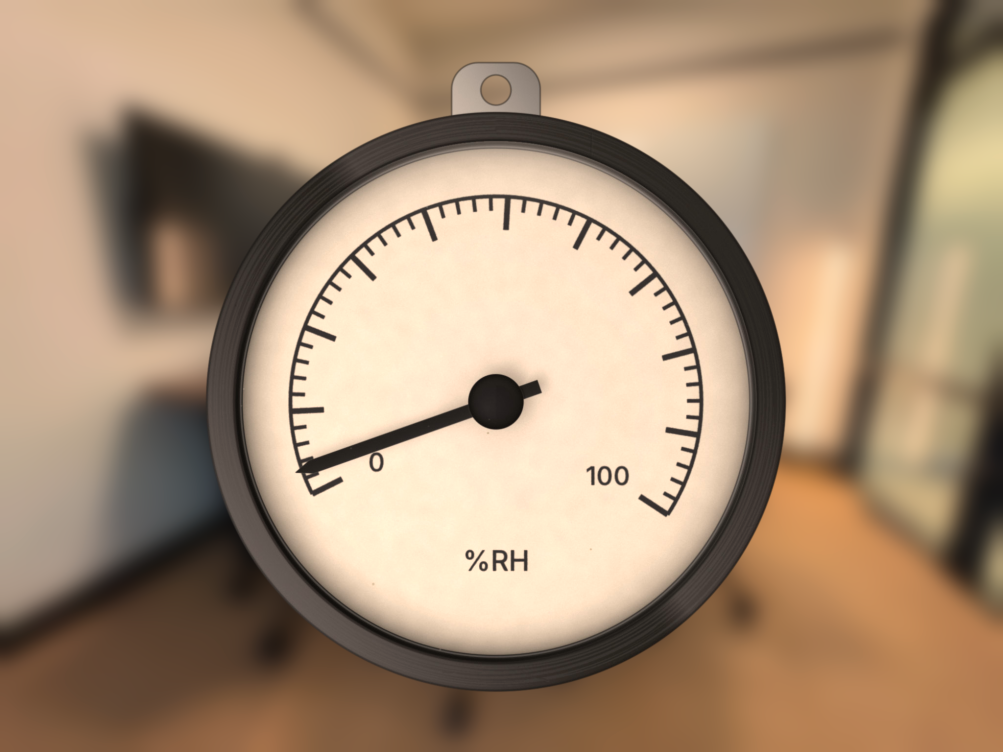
3 %
